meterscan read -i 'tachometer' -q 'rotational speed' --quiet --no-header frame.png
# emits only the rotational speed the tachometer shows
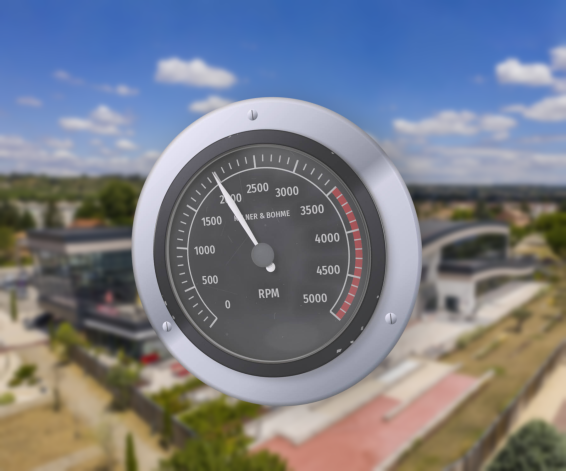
2000 rpm
